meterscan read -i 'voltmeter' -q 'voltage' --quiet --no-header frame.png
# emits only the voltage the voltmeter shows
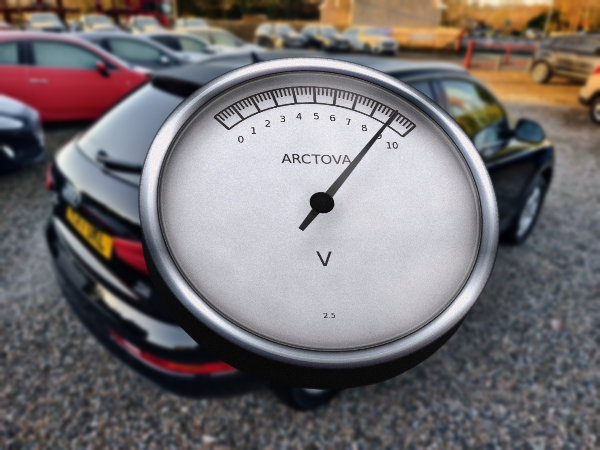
9 V
